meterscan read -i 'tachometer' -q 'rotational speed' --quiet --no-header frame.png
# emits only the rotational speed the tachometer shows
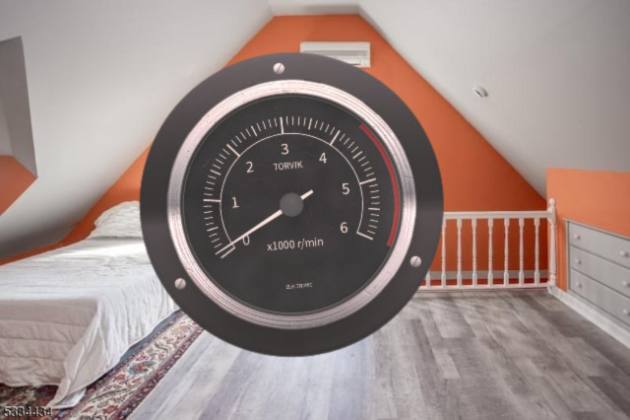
100 rpm
